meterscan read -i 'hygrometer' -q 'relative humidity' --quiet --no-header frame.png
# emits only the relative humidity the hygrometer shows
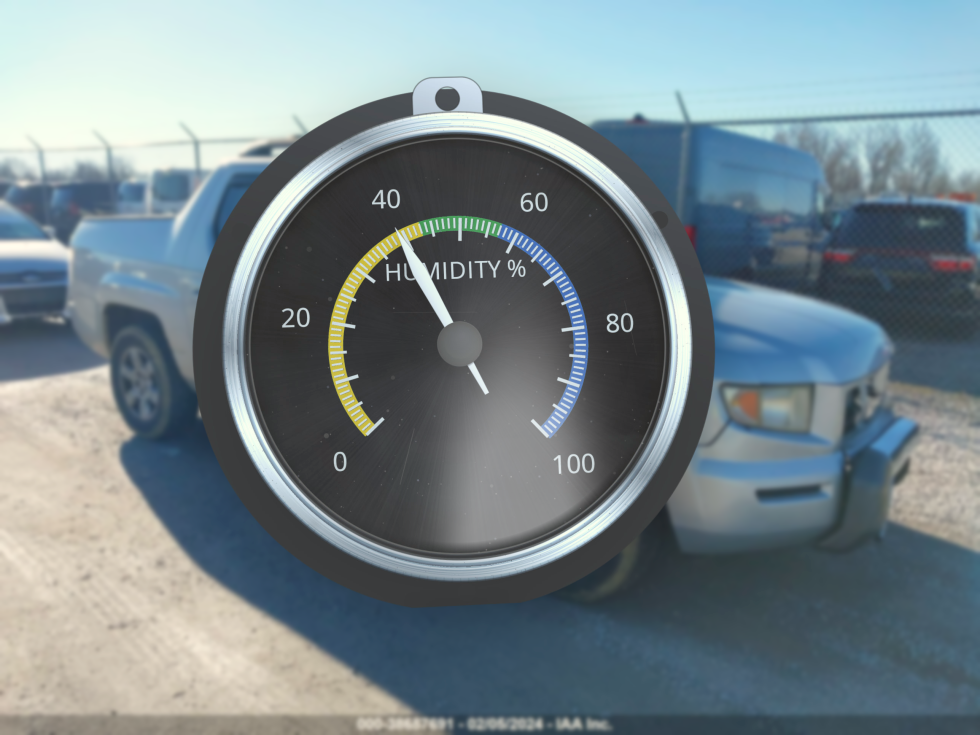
39 %
